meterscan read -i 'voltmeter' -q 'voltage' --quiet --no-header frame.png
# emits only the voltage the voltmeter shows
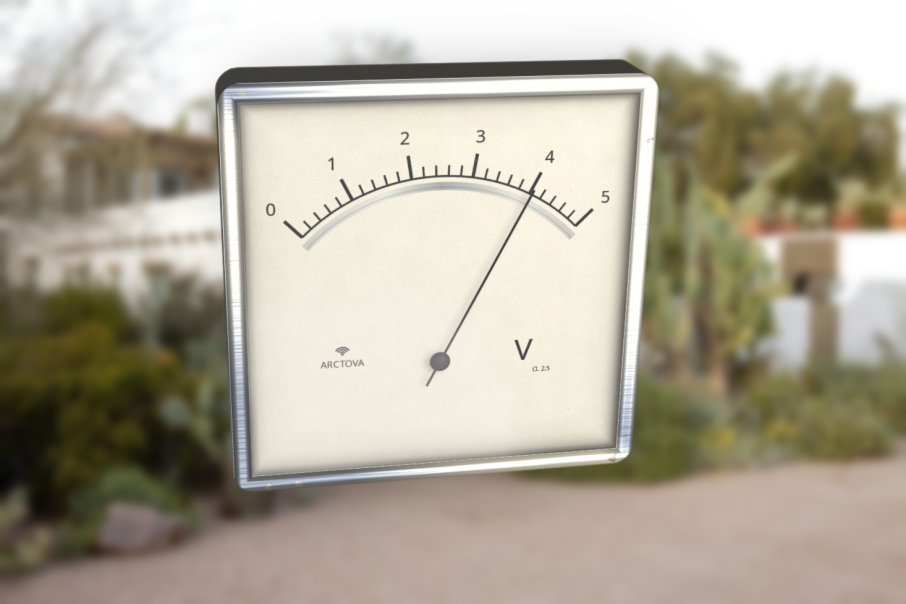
4 V
